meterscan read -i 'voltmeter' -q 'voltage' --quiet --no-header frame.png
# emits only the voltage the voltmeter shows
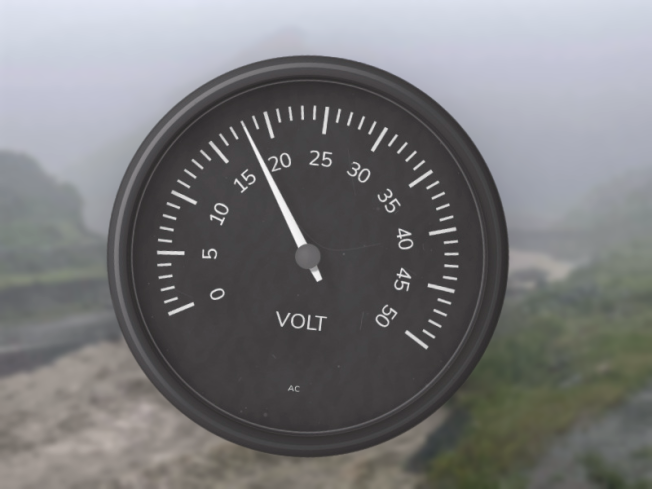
18 V
